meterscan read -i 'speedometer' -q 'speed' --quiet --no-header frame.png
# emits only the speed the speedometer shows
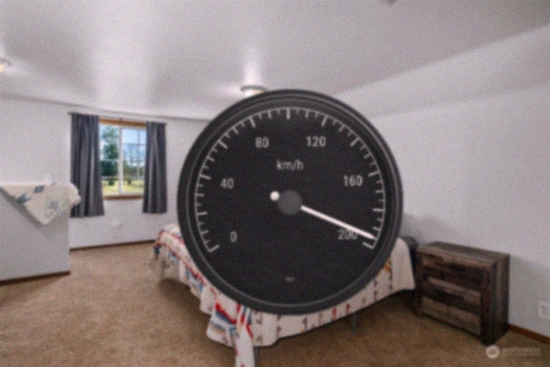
195 km/h
